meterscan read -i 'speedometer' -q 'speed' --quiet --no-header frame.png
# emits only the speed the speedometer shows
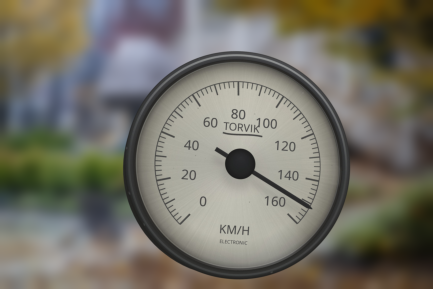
152 km/h
